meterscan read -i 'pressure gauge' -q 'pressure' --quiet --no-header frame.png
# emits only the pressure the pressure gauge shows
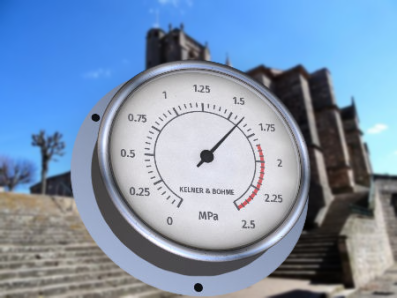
1.6 MPa
